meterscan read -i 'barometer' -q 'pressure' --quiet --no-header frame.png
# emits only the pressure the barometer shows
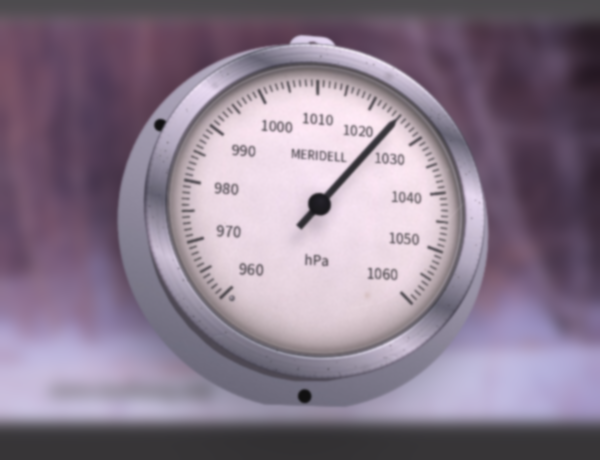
1025 hPa
